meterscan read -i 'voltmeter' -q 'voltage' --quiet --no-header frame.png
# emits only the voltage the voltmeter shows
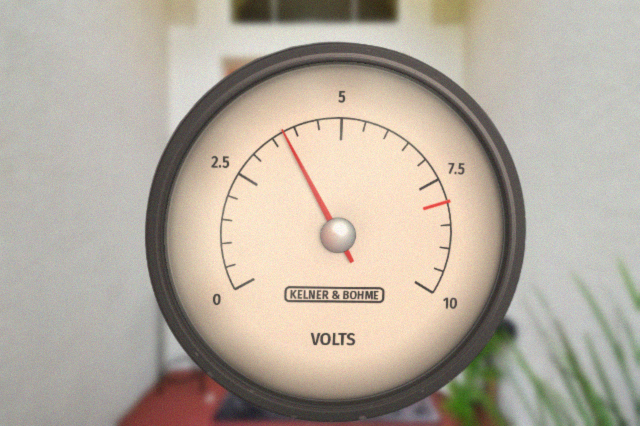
3.75 V
